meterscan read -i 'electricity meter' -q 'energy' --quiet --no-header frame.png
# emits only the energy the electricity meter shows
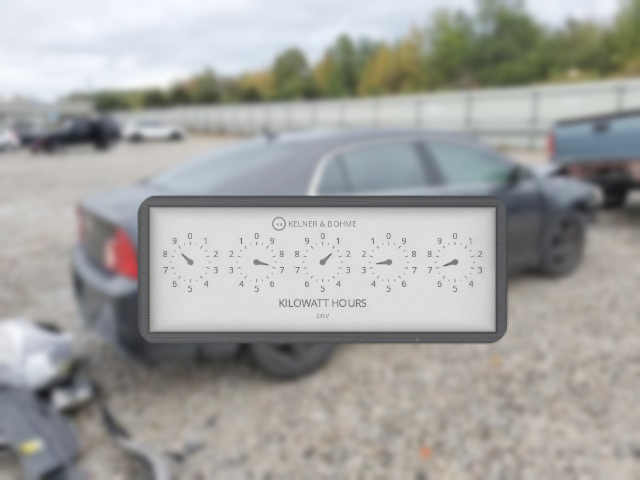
87127 kWh
